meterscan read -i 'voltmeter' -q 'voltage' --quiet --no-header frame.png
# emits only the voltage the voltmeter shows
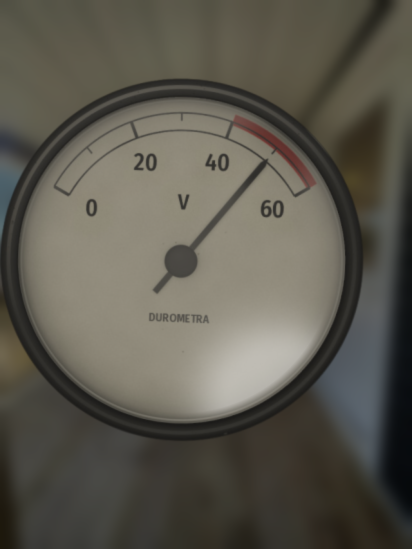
50 V
